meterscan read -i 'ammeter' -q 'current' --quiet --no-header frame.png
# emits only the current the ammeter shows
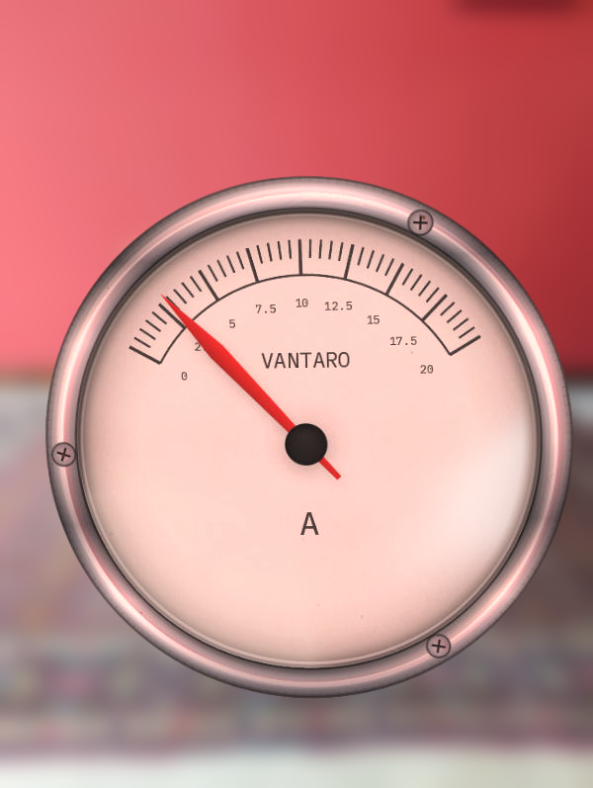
3 A
